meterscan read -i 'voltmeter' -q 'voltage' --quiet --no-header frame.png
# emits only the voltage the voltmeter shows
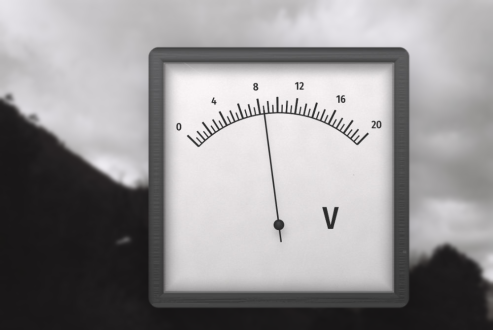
8.5 V
